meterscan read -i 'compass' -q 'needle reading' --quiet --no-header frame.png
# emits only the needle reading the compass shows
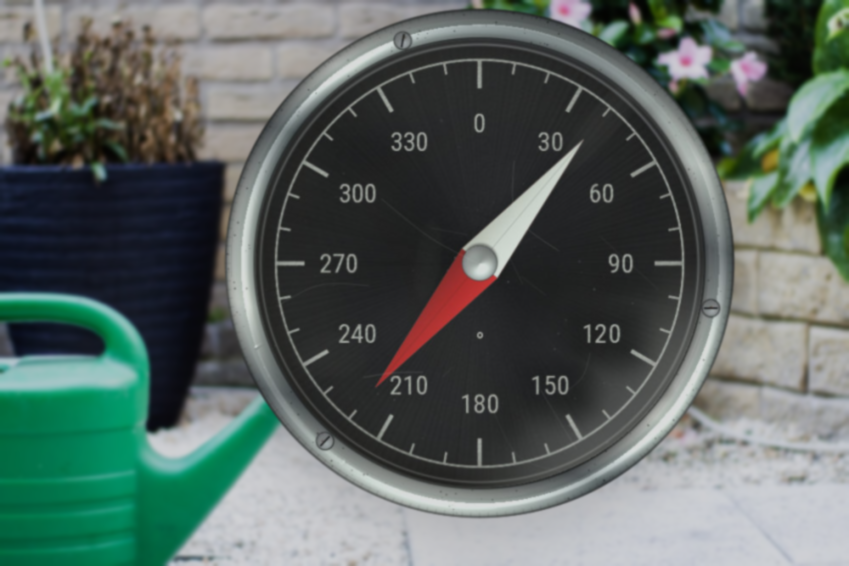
220 °
